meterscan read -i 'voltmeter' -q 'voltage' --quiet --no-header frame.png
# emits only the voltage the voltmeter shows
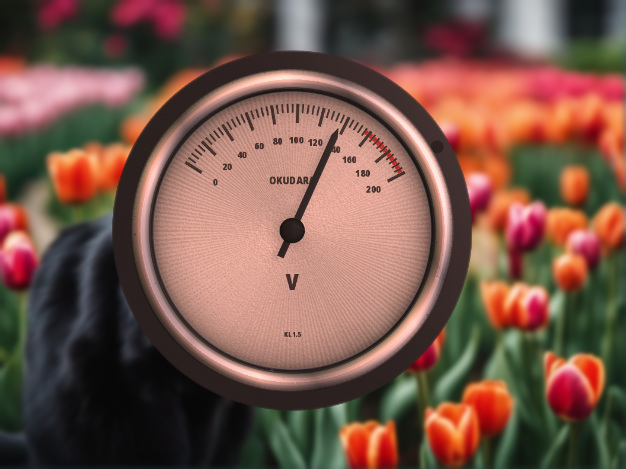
136 V
